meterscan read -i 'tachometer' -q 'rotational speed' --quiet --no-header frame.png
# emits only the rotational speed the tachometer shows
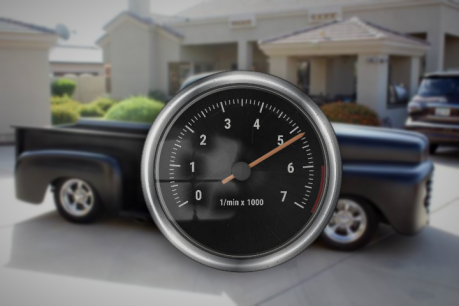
5200 rpm
